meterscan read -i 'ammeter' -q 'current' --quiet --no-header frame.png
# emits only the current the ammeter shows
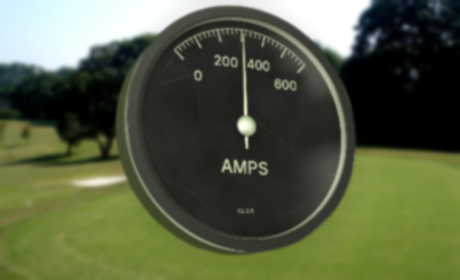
300 A
